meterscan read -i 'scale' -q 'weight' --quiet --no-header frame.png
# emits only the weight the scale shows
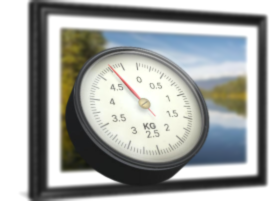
4.75 kg
